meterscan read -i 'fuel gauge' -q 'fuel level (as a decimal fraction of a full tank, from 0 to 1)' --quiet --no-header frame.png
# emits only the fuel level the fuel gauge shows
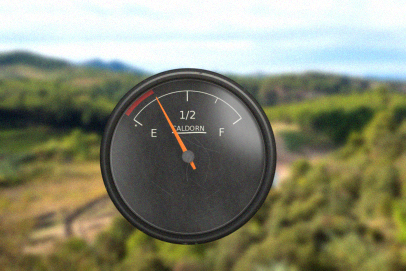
0.25
